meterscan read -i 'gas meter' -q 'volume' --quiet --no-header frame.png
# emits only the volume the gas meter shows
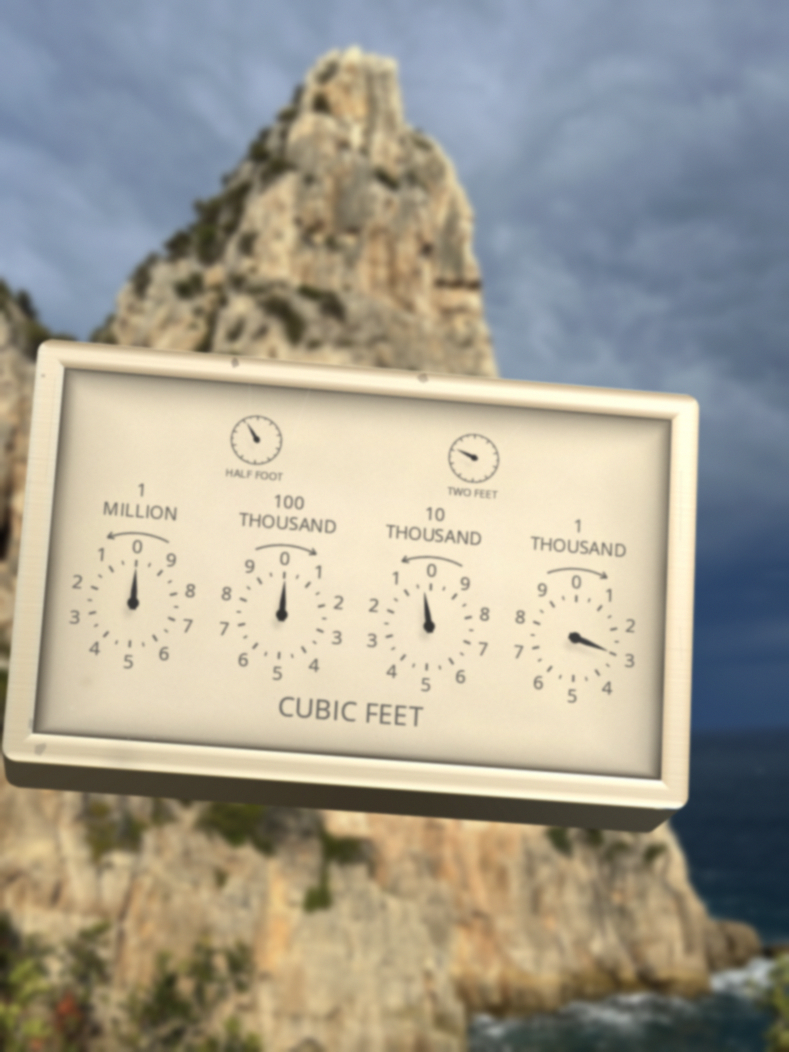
300 ft³
